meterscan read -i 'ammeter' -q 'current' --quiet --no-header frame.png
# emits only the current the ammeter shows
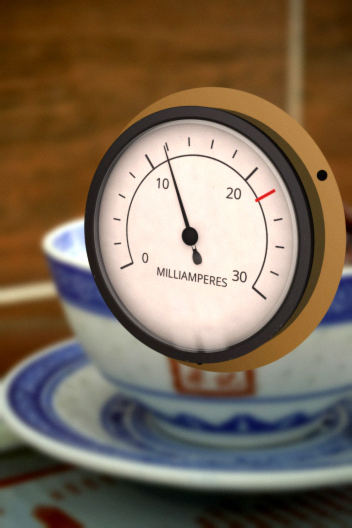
12 mA
